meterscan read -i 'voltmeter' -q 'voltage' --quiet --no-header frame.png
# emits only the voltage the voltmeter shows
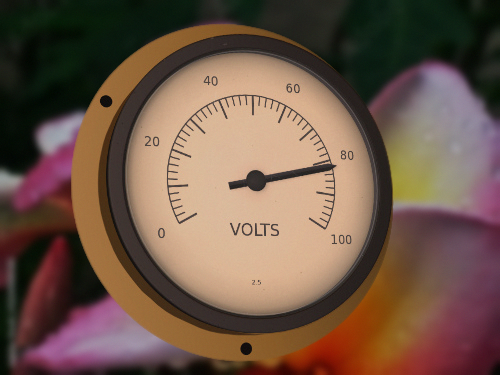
82 V
